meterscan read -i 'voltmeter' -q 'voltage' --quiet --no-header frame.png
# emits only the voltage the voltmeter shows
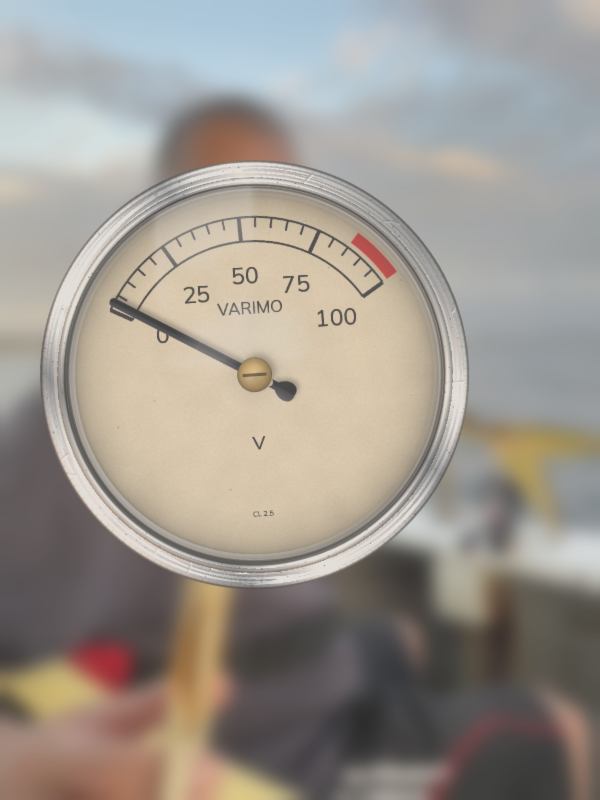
2.5 V
